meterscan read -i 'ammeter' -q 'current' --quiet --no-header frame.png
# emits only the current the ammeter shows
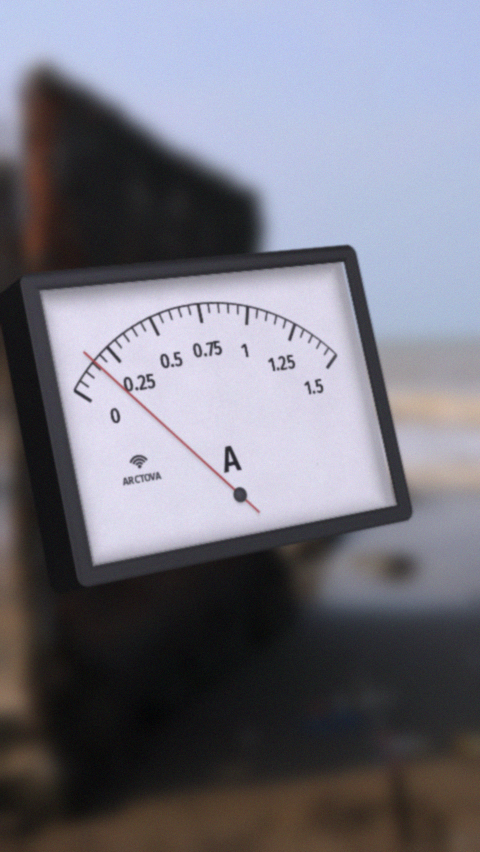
0.15 A
